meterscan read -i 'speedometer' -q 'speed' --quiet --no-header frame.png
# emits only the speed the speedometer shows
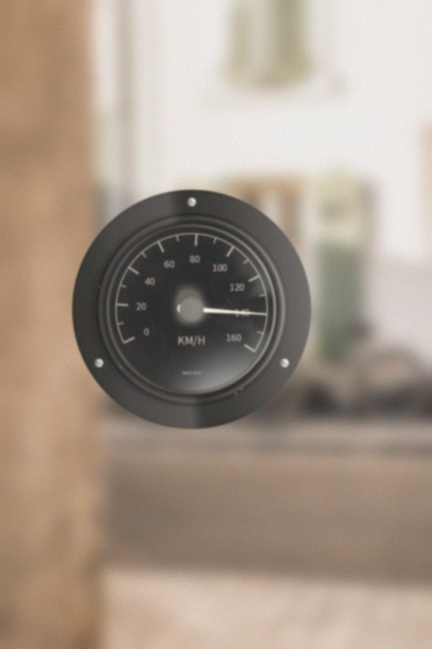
140 km/h
